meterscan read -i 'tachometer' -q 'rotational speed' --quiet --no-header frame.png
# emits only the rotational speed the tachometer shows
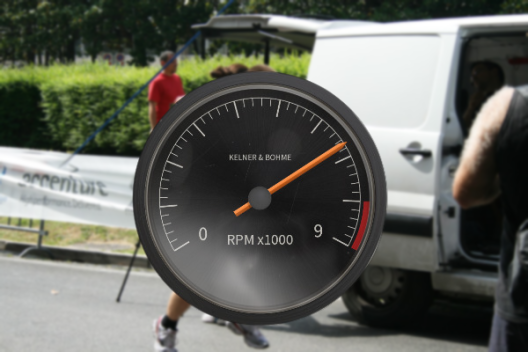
6700 rpm
